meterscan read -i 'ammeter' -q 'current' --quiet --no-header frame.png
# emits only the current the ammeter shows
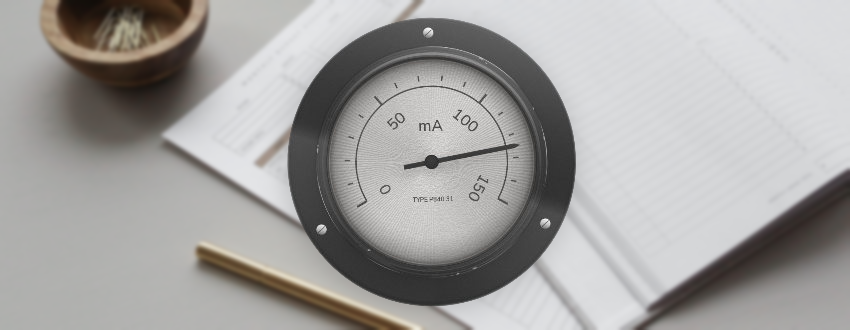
125 mA
